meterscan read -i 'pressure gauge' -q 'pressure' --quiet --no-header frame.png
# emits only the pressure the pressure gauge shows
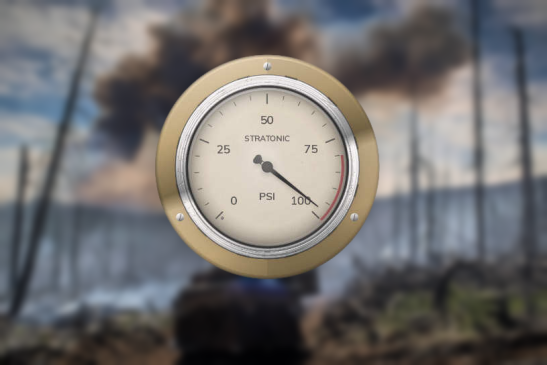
97.5 psi
